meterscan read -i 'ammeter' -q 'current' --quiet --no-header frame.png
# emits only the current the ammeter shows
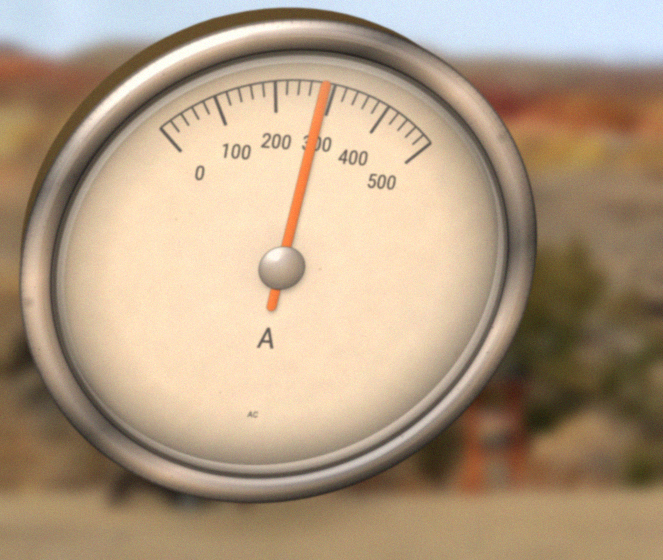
280 A
